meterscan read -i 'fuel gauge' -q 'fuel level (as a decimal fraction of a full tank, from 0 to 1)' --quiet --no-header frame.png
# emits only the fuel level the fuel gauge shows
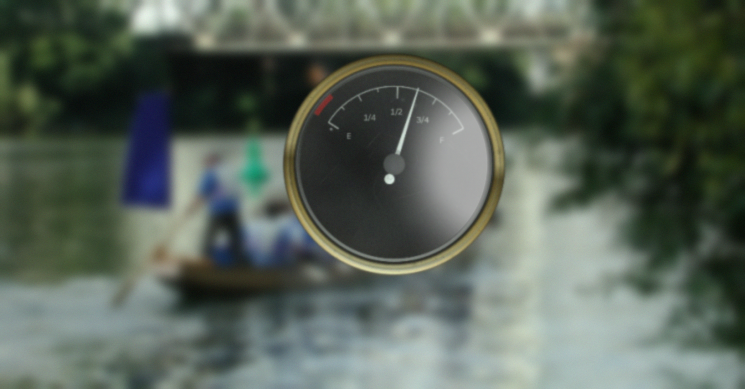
0.625
